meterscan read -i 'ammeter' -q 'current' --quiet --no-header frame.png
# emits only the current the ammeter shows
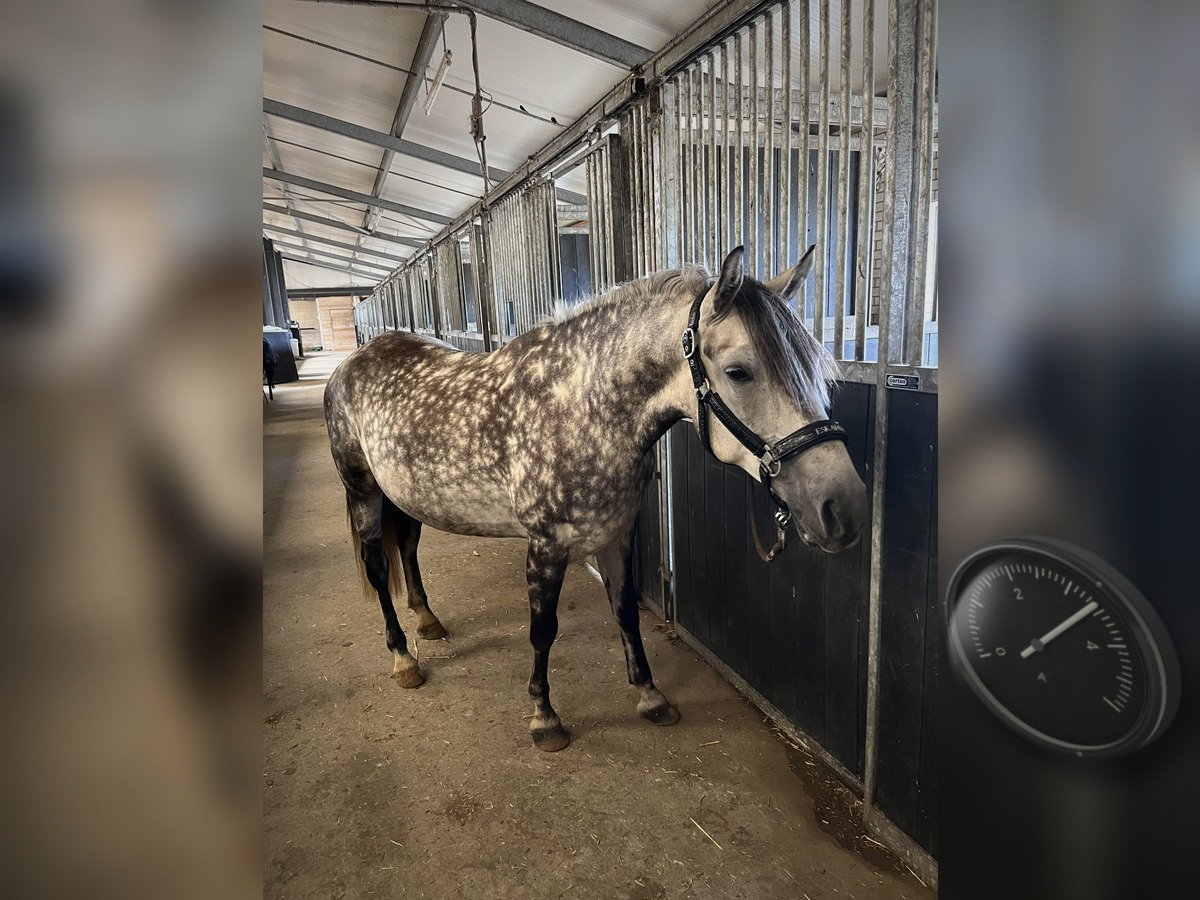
3.4 A
